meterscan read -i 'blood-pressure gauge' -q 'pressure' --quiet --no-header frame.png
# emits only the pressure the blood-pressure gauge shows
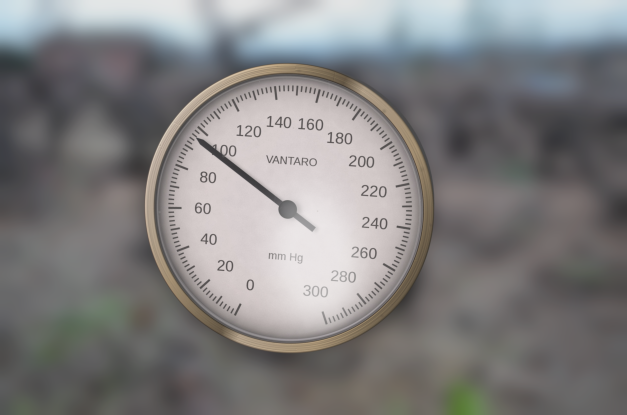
96 mmHg
